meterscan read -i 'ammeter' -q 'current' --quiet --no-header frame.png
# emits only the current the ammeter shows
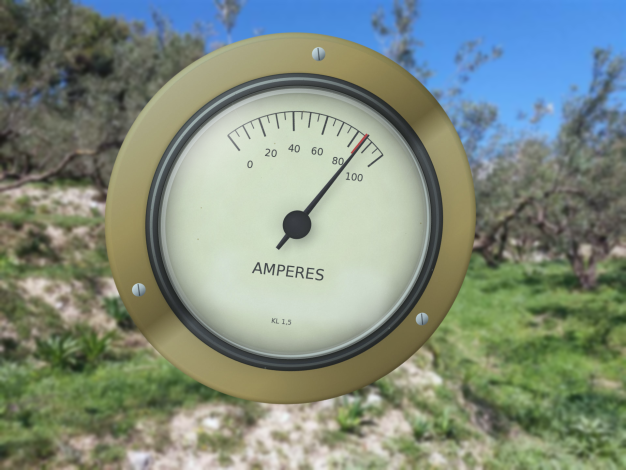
85 A
